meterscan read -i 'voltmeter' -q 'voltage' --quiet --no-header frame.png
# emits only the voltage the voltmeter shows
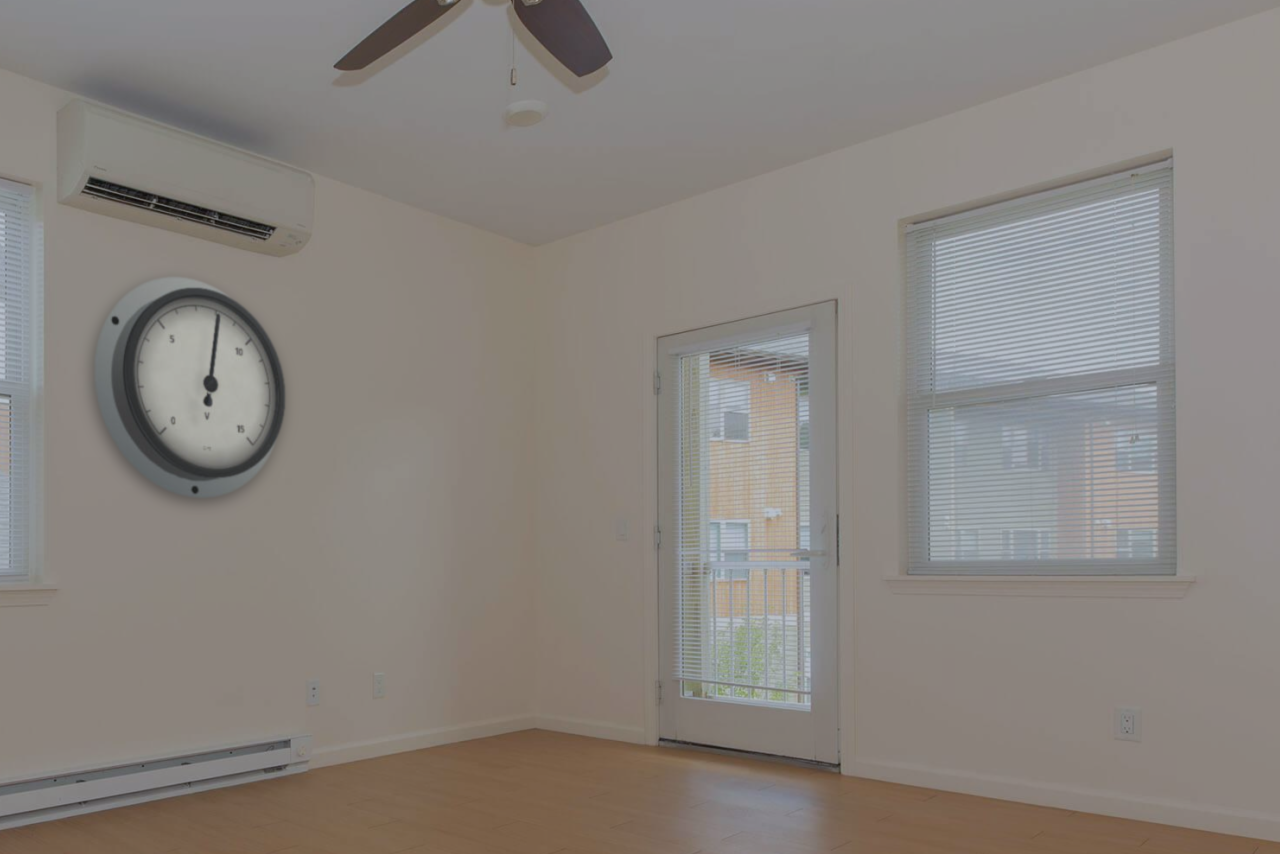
8 V
